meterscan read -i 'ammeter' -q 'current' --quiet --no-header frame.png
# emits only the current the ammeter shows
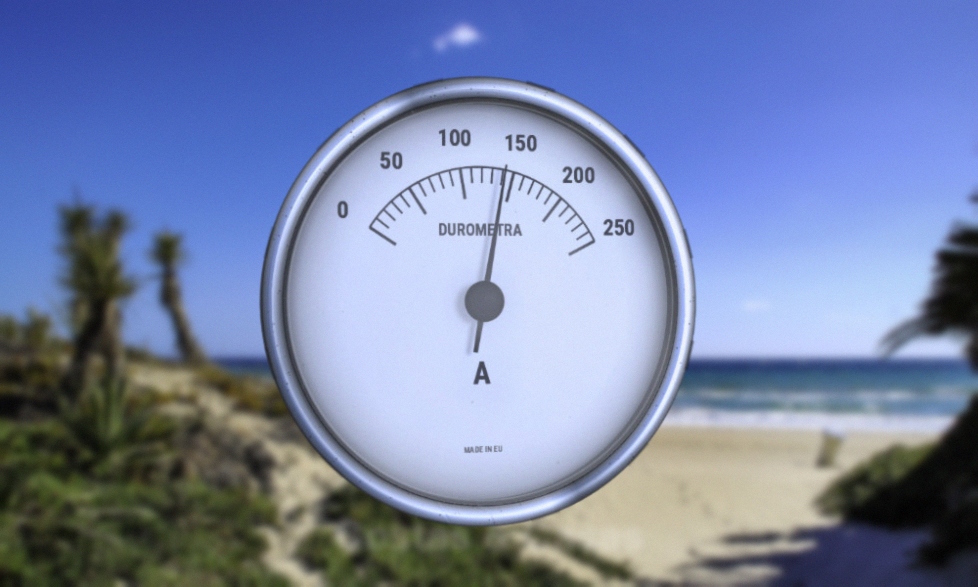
140 A
